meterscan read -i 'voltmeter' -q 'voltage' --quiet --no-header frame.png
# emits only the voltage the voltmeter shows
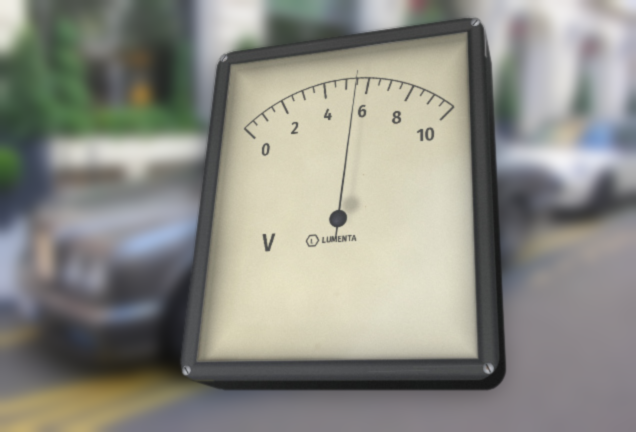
5.5 V
